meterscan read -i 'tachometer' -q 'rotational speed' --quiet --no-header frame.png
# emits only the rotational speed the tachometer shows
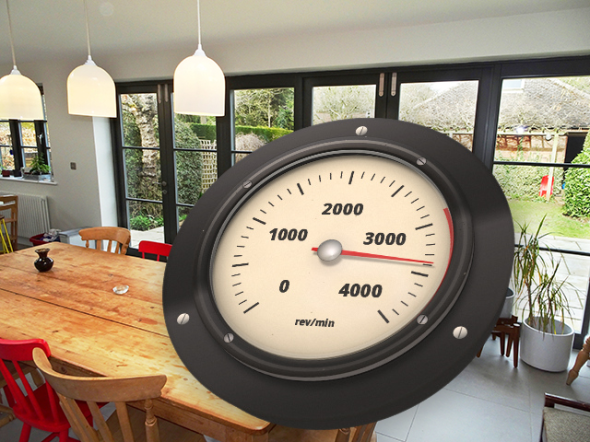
3400 rpm
